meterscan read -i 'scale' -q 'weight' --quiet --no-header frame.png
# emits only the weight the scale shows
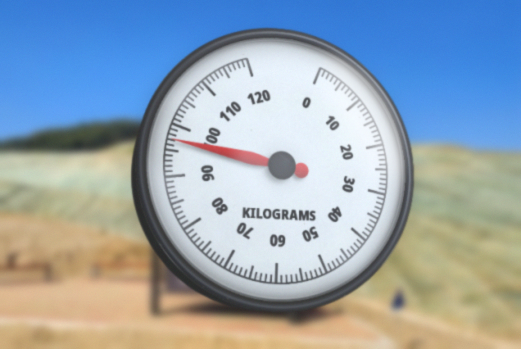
97 kg
